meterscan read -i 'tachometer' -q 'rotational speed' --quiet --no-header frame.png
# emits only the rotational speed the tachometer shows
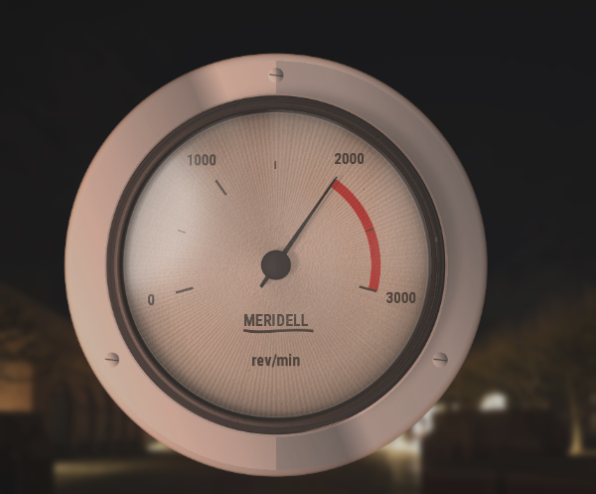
2000 rpm
